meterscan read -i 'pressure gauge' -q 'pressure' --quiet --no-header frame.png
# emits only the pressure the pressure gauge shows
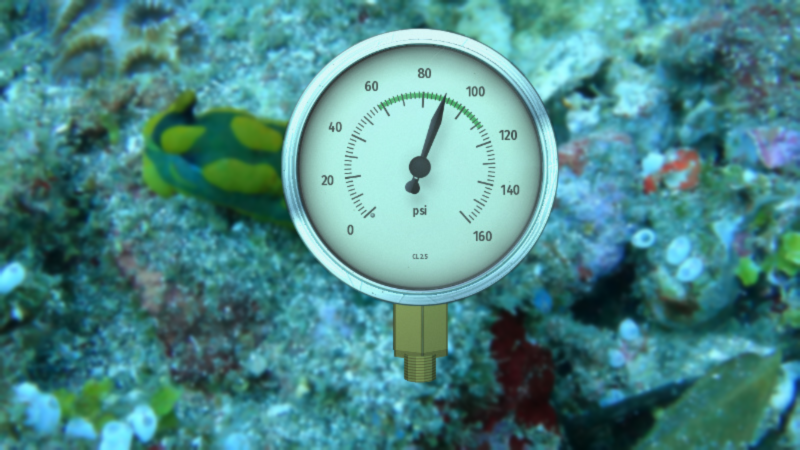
90 psi
